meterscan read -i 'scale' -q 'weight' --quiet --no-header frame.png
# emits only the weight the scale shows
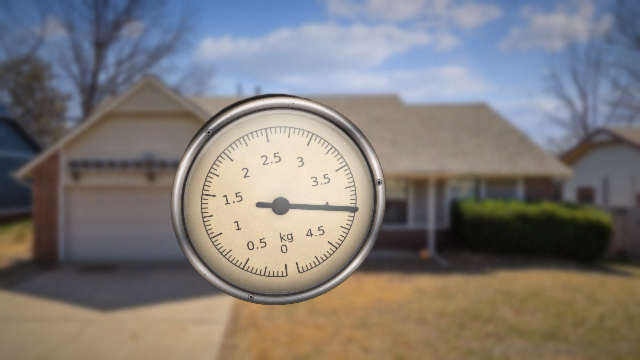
4 kg
